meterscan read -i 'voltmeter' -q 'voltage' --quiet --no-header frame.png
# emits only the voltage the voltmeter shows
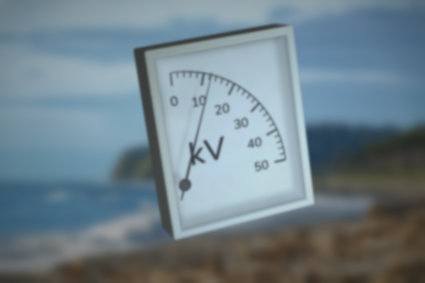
12 kV
